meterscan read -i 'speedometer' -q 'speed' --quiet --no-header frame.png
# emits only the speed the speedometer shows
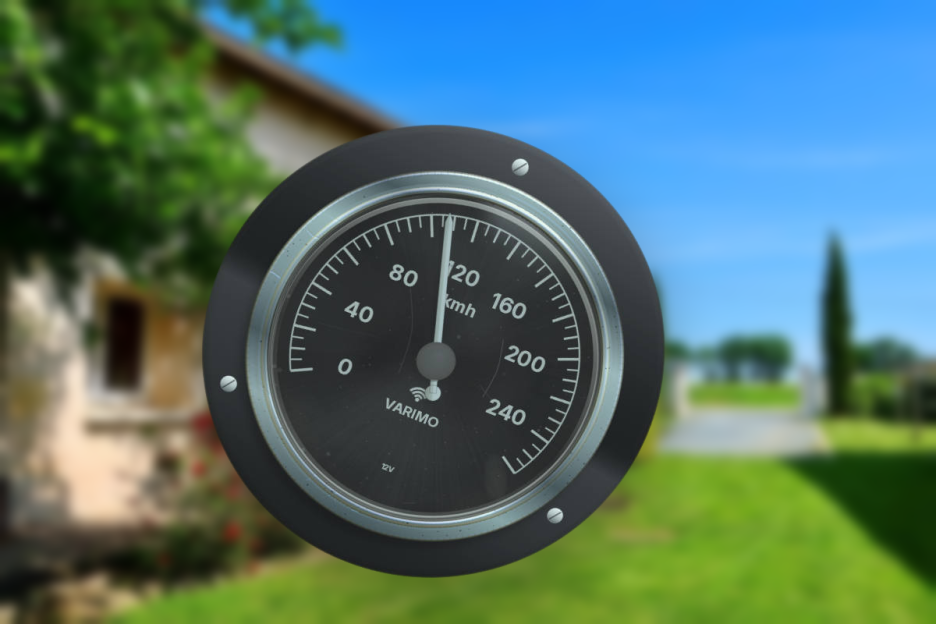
107.5 km/h
